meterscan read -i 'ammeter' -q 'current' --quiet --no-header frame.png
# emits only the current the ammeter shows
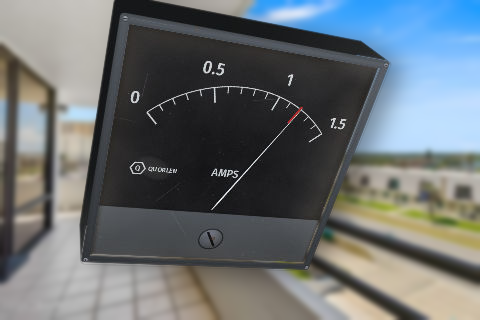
1.2 A
